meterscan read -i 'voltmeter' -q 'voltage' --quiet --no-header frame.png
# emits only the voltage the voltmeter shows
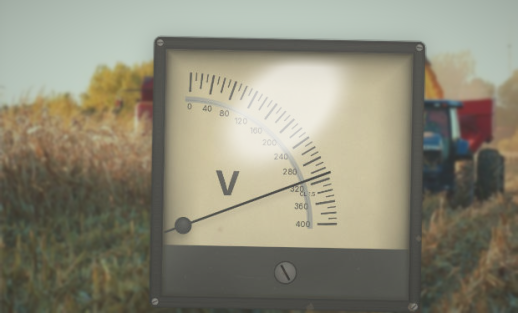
310 V
